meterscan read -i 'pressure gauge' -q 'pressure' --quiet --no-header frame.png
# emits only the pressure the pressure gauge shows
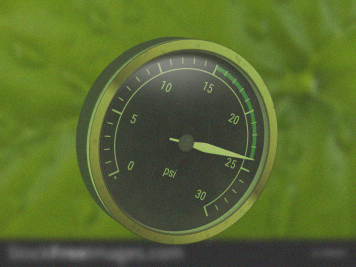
24 psi
